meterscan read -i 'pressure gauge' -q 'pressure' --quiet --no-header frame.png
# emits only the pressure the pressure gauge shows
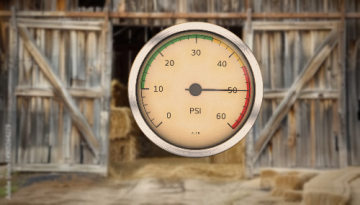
50 psi
